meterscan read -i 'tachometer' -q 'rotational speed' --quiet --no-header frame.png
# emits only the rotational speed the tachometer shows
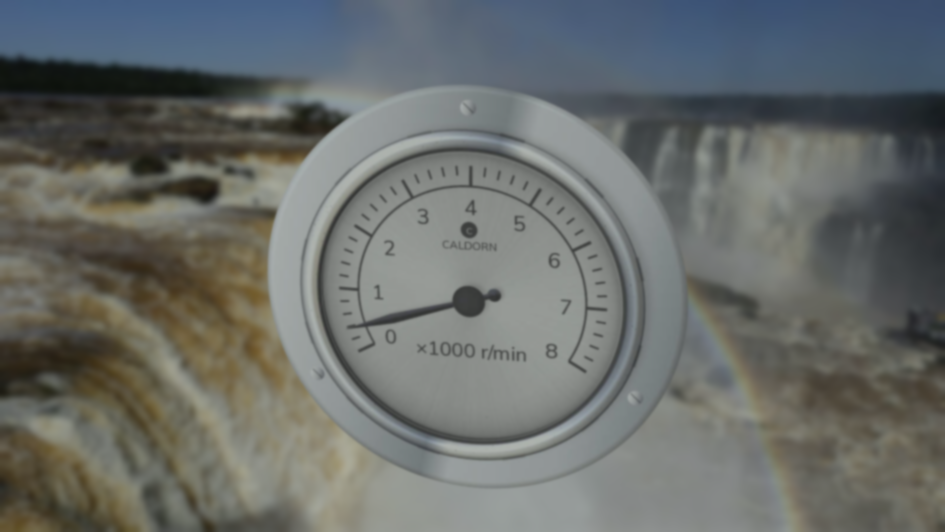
400 rpm
